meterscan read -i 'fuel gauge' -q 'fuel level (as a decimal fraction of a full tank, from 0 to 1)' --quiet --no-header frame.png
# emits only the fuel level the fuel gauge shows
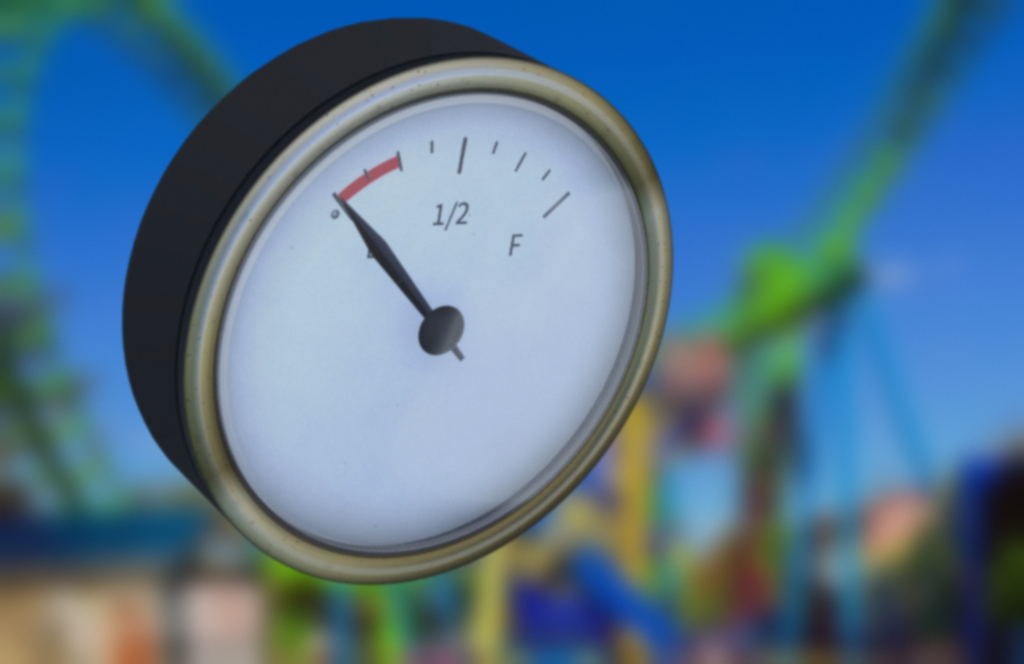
0
